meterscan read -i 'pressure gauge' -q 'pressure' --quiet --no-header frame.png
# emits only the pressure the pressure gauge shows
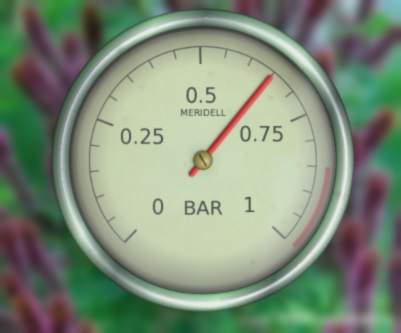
0.65 bar
